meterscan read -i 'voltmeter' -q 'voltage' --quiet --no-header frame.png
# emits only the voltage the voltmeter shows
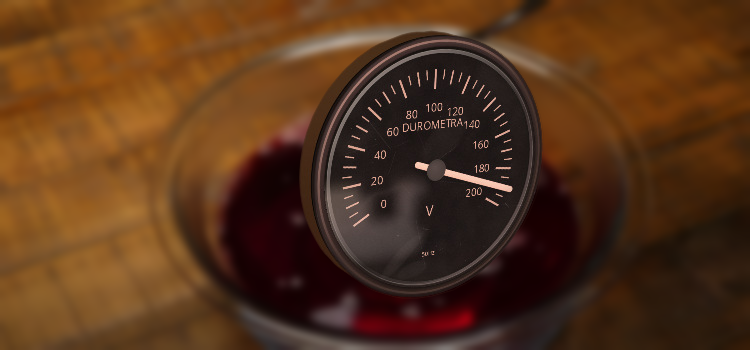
190 V
